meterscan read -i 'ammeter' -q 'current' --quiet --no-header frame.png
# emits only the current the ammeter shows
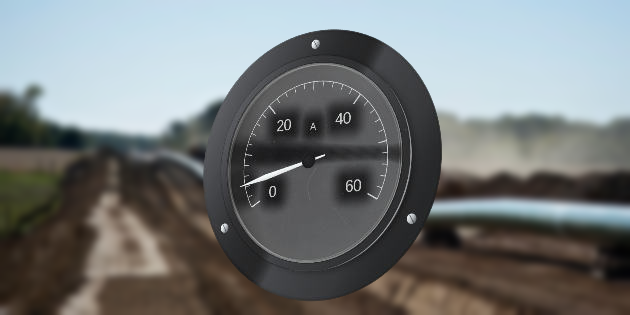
4 A
